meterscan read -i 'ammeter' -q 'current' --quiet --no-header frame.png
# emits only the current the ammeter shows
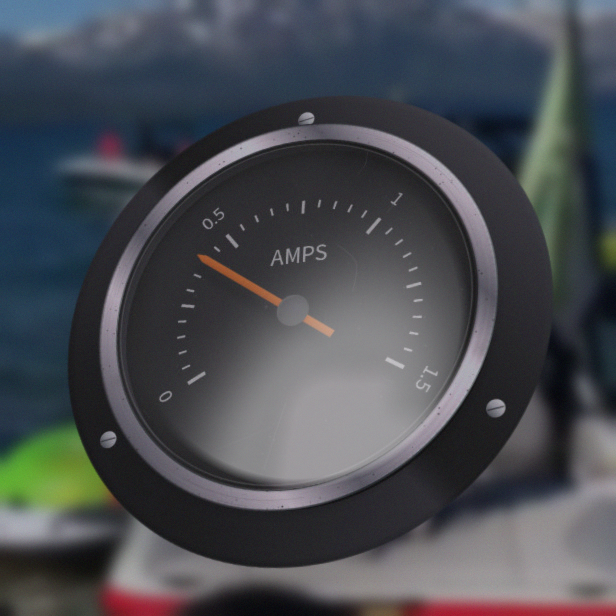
0.4 A
